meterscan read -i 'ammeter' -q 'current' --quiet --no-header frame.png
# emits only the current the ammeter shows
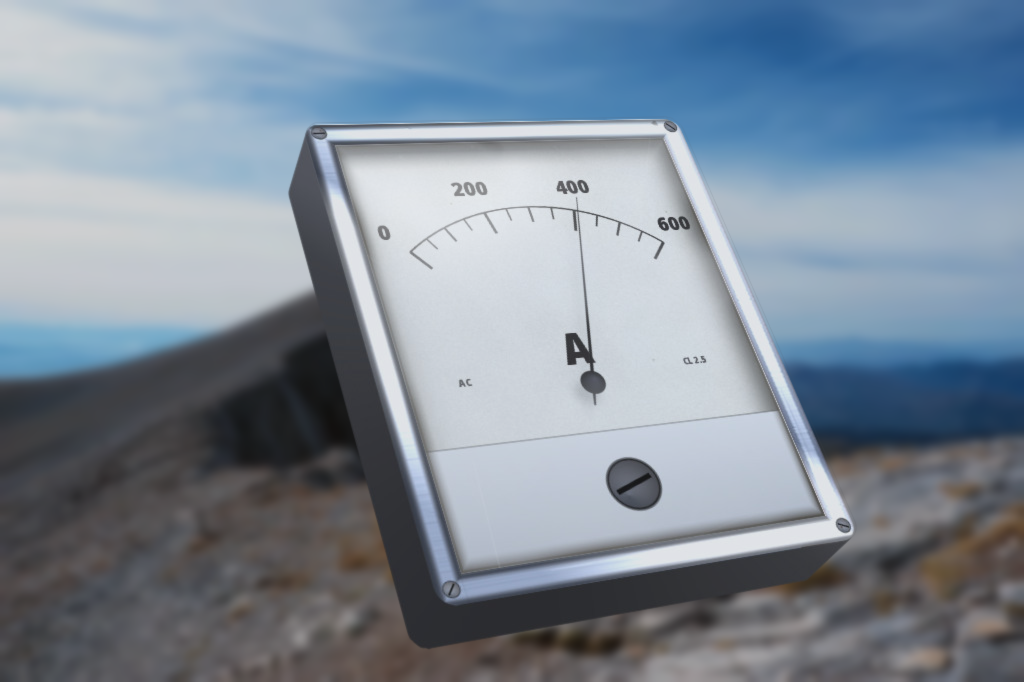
400 A
